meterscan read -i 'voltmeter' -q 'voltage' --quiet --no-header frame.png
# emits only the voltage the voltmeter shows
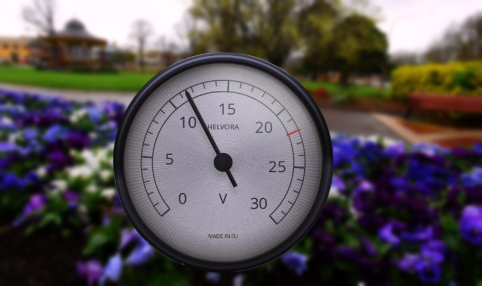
11.5 V
